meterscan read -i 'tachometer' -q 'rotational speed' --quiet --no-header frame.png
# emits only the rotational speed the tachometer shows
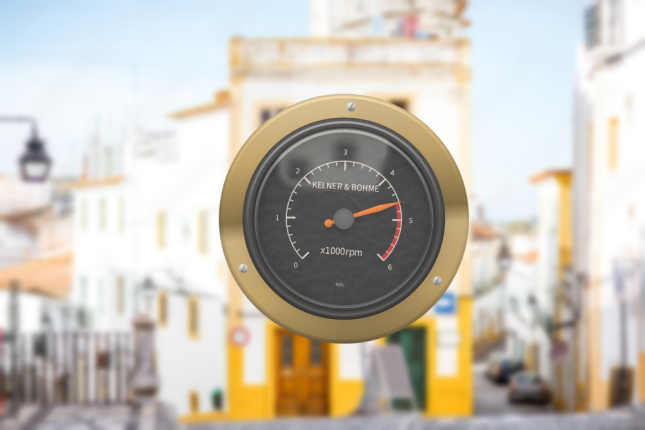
4600 rpm
